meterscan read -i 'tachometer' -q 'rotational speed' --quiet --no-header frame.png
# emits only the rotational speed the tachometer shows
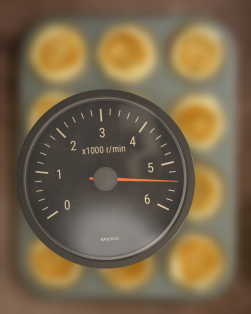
5400 rpm
